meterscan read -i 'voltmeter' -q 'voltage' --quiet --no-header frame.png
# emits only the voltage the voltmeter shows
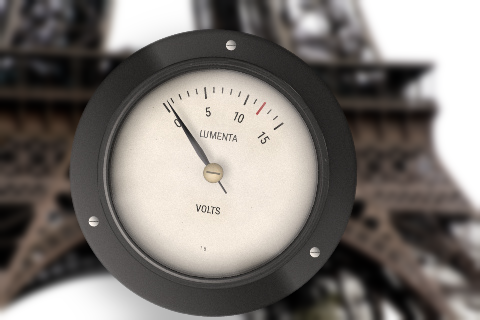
0.5 V
